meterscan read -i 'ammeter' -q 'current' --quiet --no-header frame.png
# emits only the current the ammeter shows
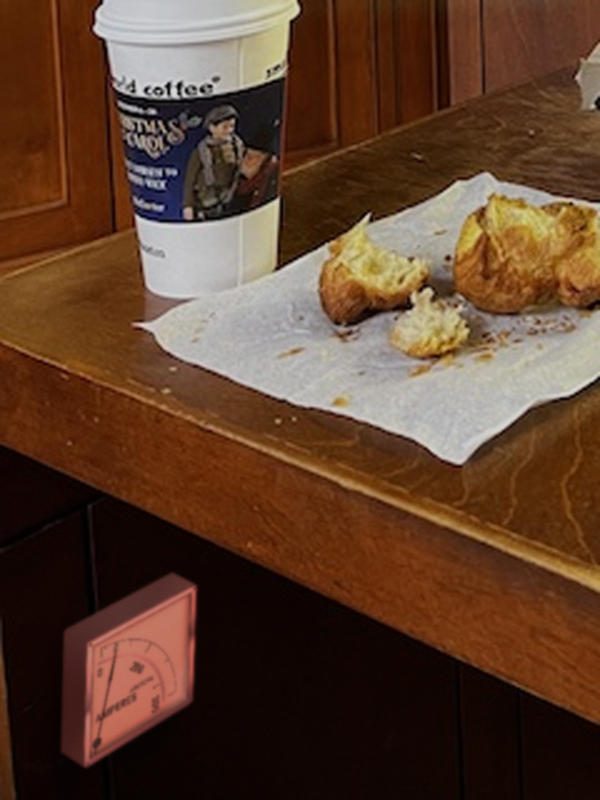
100 A
